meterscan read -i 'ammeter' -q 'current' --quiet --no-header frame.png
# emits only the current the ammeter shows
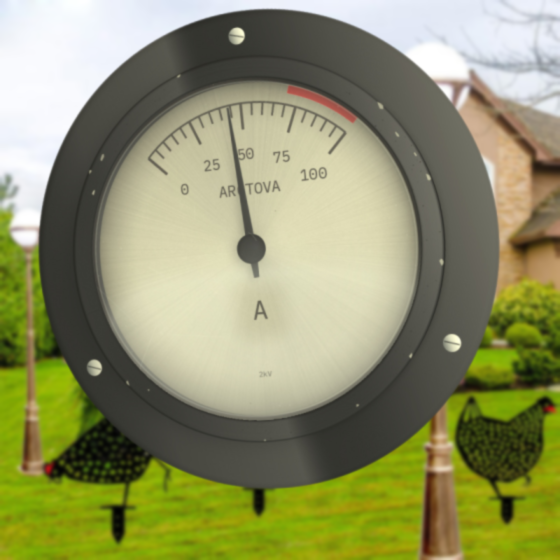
45 A
